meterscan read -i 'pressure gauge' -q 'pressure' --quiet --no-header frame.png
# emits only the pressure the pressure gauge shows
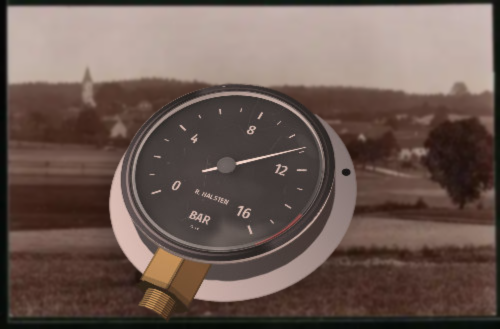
11 bar
